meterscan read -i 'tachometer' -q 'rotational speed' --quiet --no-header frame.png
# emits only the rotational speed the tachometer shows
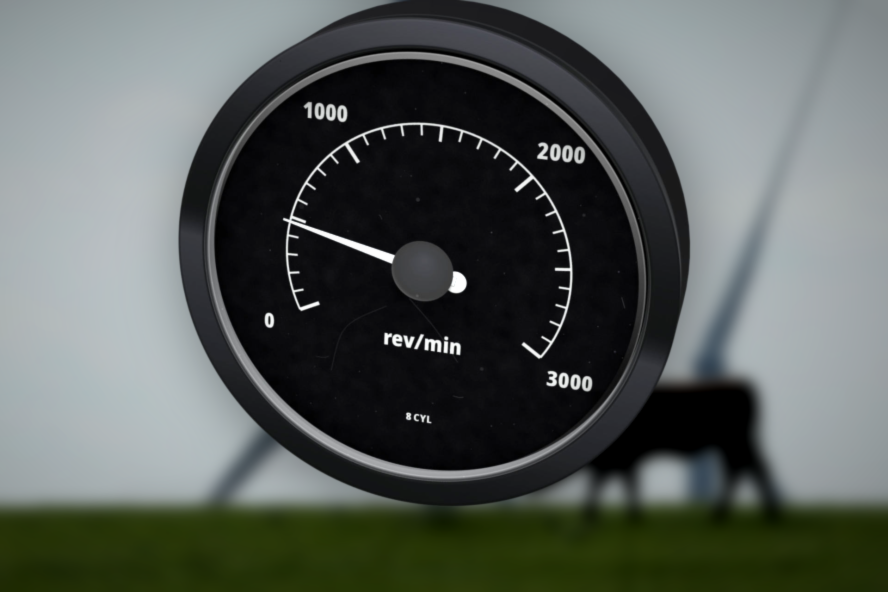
500 rpm
